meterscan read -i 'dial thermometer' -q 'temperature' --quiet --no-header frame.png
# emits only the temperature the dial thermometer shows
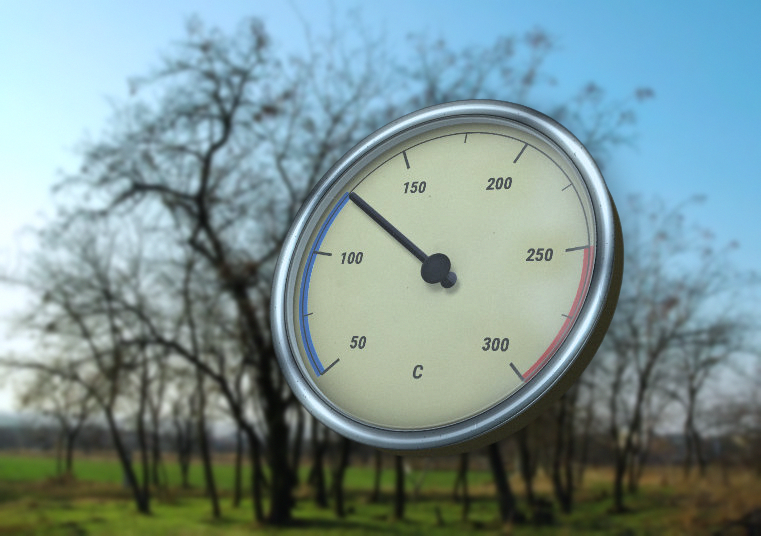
125 °C
